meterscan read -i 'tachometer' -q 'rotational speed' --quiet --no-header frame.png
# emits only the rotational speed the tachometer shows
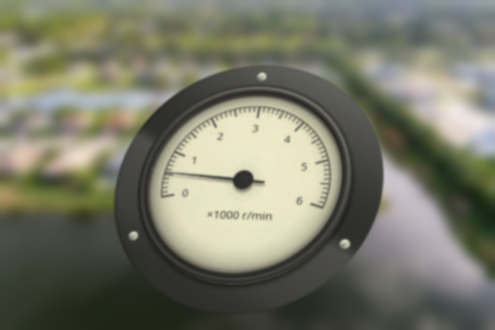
500 rpm
